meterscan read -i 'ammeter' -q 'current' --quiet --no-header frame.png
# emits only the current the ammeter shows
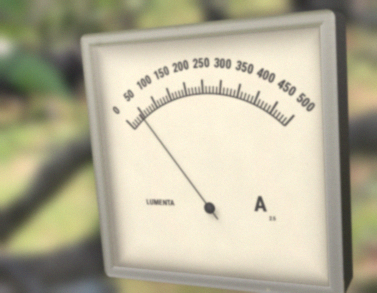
50 A
